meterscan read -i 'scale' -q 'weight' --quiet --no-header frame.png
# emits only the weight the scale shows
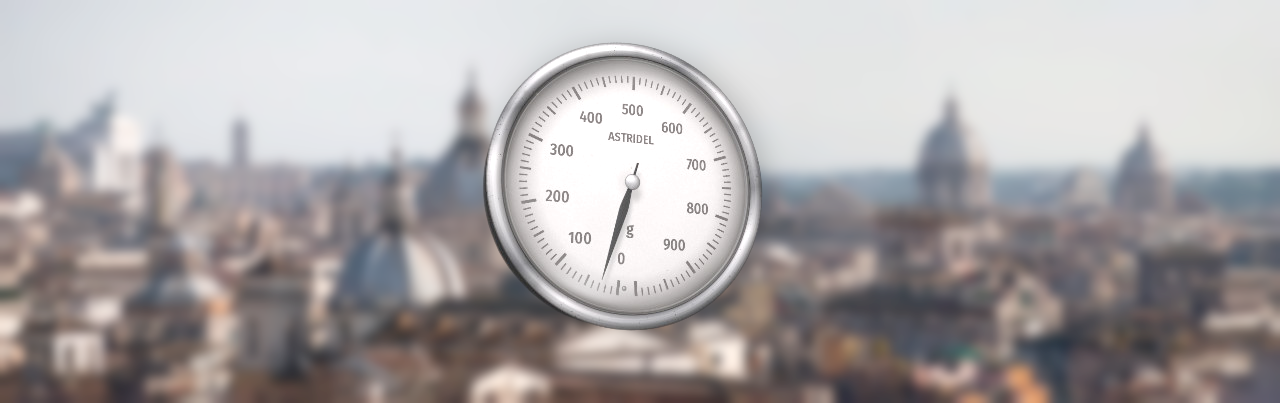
30 g
